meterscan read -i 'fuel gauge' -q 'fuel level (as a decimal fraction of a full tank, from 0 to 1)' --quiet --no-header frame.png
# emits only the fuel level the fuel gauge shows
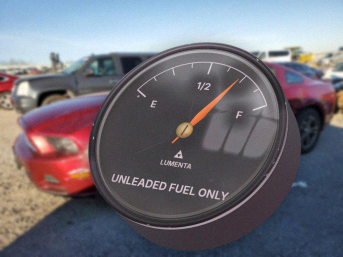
0.75
